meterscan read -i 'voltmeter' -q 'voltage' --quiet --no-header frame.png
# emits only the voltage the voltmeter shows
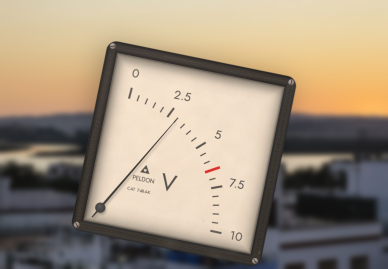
3 V
